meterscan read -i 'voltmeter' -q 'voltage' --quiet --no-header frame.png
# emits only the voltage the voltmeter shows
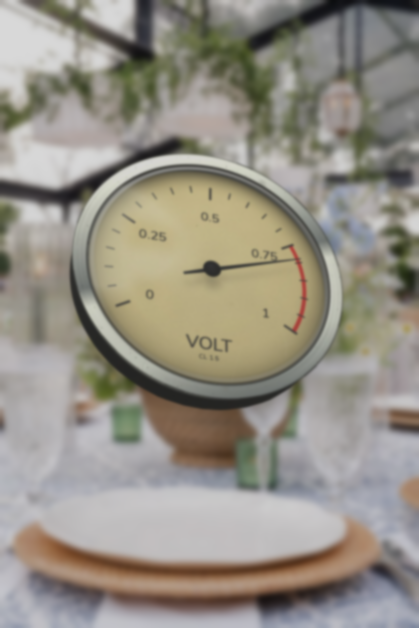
0.8 V
